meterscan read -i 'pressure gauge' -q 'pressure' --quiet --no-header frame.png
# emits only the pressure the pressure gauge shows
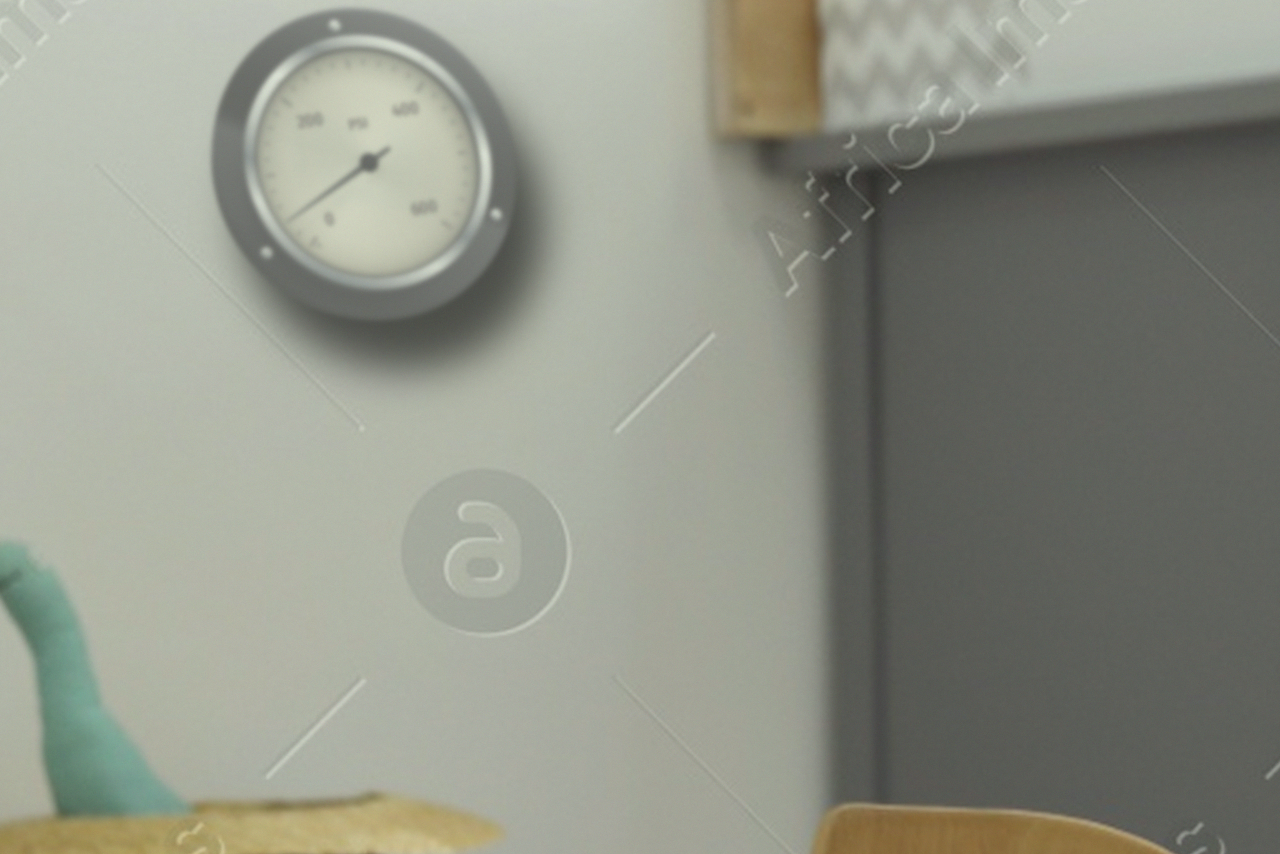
40 psi
